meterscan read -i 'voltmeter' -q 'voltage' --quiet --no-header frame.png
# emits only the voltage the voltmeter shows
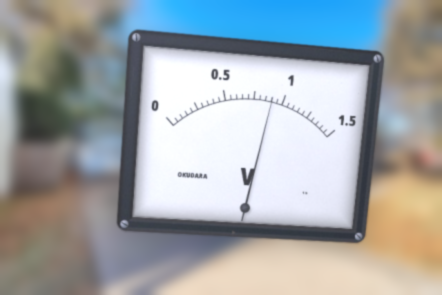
0.9 V
